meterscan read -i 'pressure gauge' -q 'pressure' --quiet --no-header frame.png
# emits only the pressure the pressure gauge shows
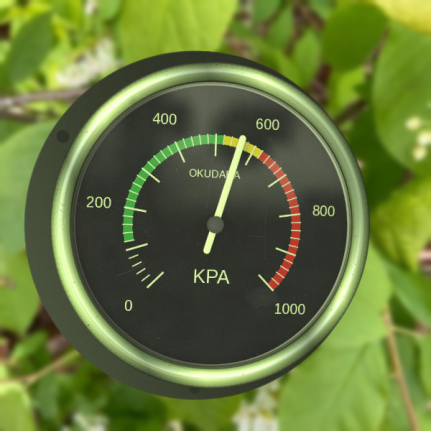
560 kPa
